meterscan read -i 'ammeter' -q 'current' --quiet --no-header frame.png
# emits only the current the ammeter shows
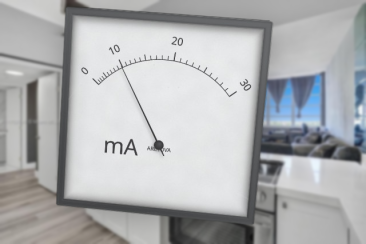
10 mA
